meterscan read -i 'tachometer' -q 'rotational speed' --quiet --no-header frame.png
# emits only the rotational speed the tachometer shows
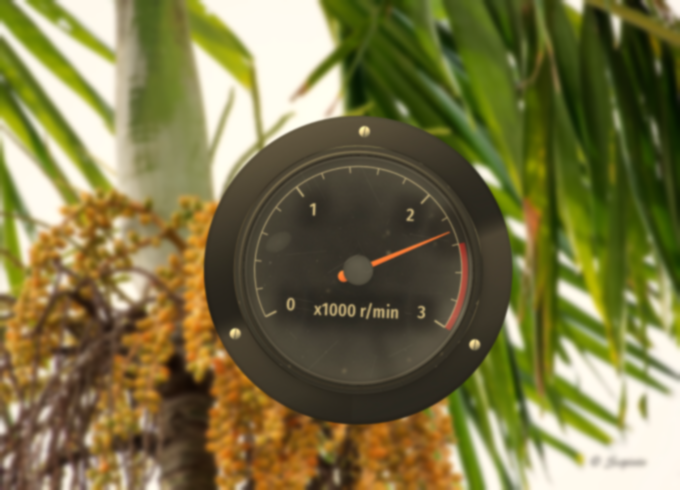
2300 rpm
